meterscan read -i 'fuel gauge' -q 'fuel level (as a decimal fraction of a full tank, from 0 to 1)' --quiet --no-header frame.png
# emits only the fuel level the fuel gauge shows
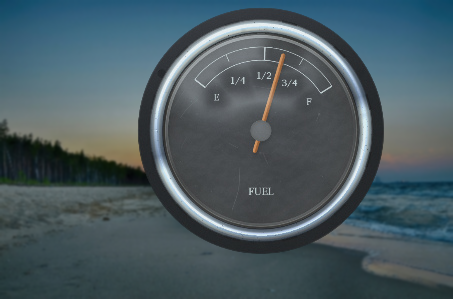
0.625
